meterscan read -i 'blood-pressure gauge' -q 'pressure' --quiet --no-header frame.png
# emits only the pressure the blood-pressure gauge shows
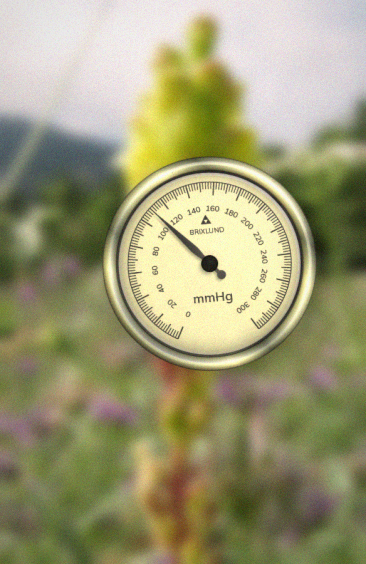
110 mmHg
